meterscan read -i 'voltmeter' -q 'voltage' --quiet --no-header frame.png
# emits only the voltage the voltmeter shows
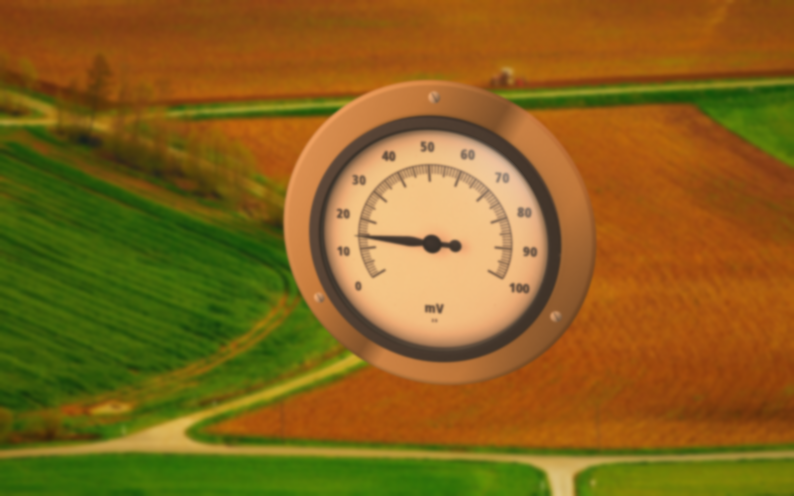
15 mV
